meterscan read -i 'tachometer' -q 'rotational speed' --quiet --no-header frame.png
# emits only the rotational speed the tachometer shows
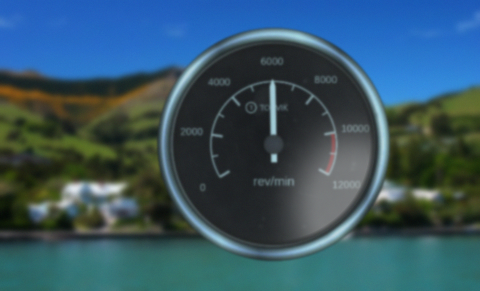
6000 rpm
